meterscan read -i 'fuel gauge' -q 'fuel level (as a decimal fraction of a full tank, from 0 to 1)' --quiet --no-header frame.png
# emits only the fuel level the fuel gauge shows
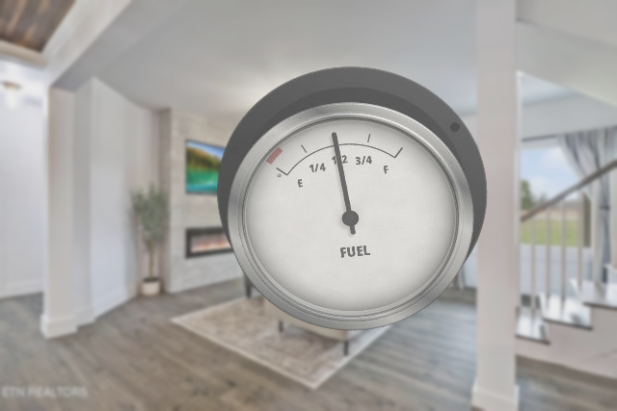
0.5
